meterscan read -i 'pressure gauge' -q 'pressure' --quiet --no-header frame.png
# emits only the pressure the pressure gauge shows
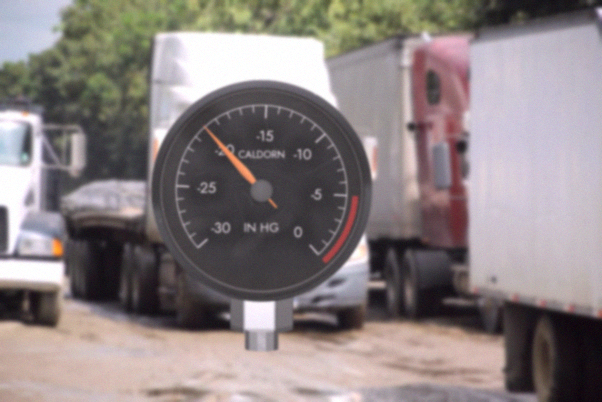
-20 inHg
